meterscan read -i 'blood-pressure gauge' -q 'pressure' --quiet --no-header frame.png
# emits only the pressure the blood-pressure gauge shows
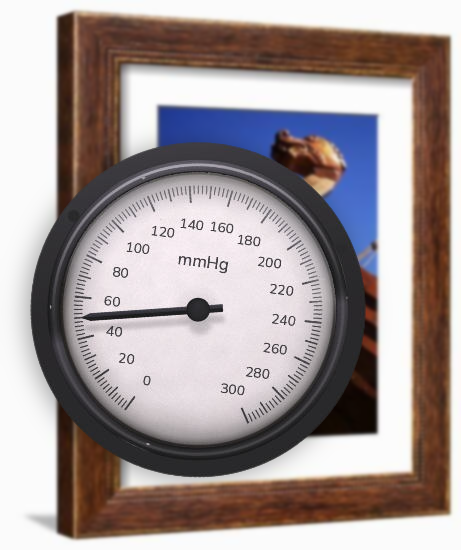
50 mmHg
